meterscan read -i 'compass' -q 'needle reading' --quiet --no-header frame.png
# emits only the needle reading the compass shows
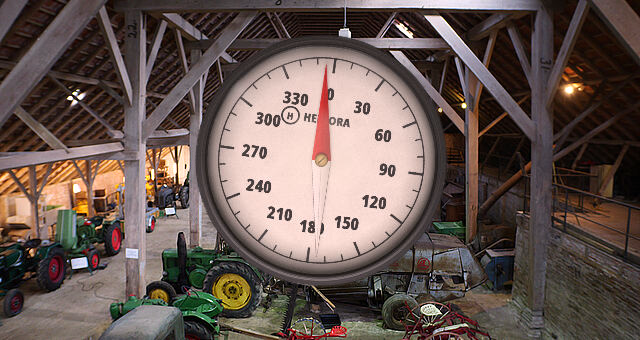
355 °
